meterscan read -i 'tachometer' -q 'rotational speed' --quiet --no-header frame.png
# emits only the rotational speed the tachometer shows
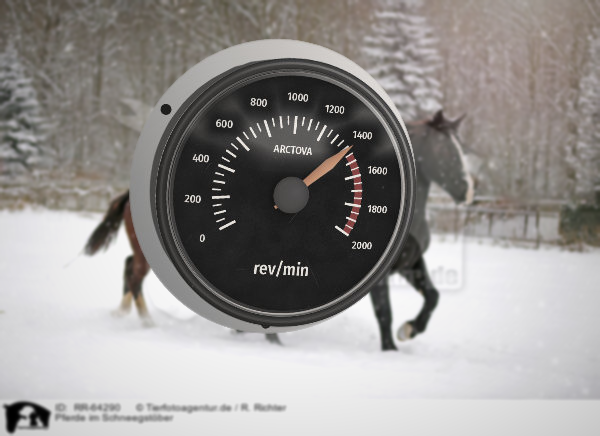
1400 rpm
